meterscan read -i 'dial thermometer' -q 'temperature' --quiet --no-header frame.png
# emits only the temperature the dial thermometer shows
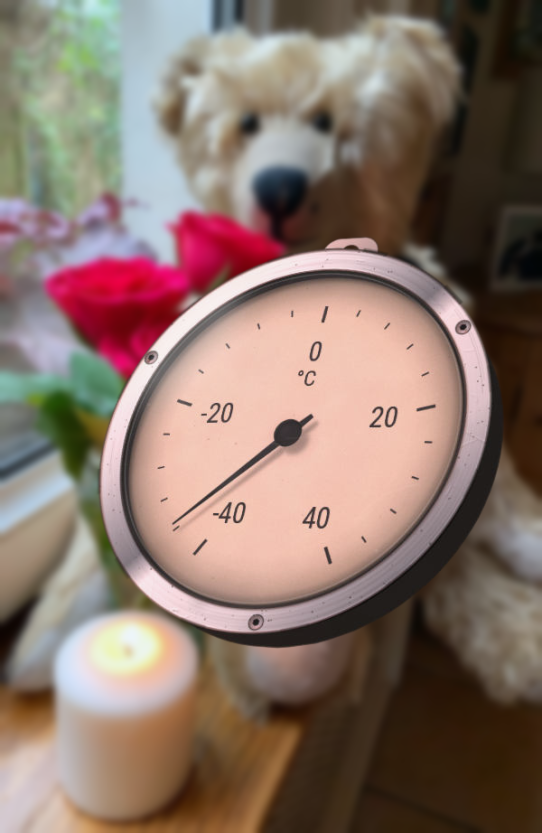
-36 °C
